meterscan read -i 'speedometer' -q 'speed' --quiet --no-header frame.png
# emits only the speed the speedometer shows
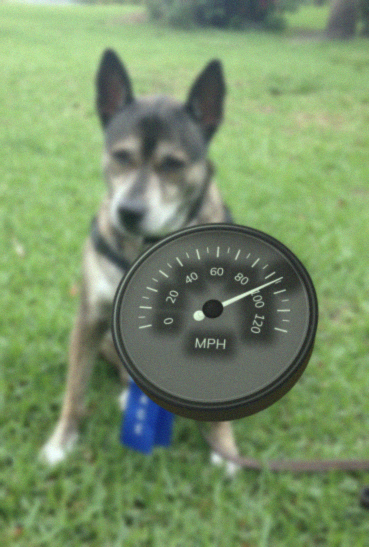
95 mph
